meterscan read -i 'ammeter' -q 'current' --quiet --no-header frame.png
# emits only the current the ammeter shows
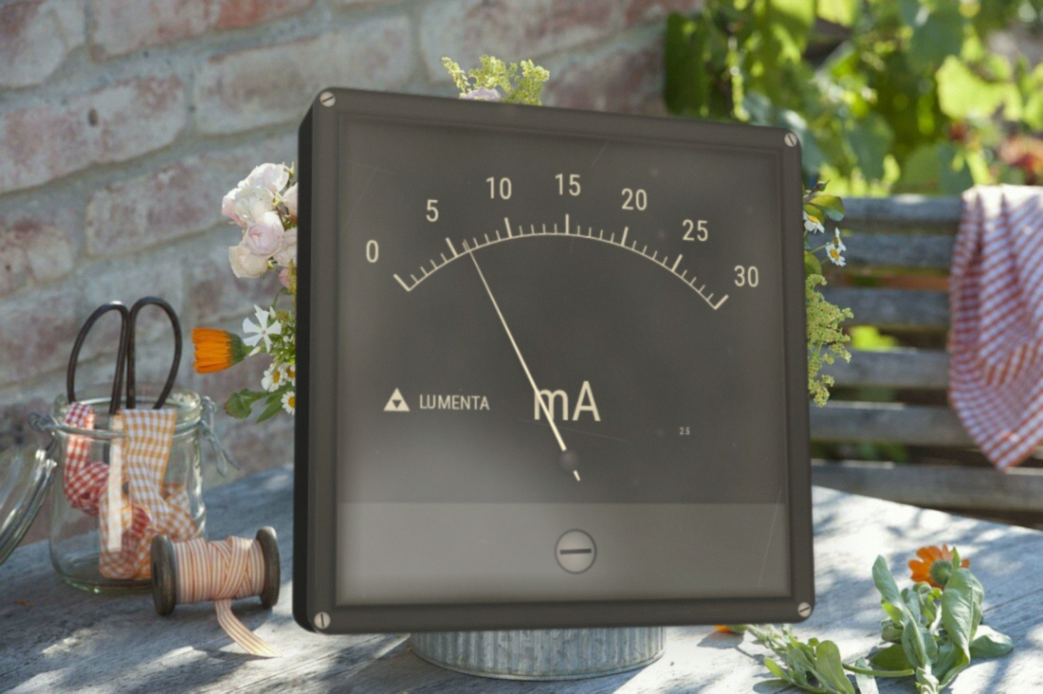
6 mA
